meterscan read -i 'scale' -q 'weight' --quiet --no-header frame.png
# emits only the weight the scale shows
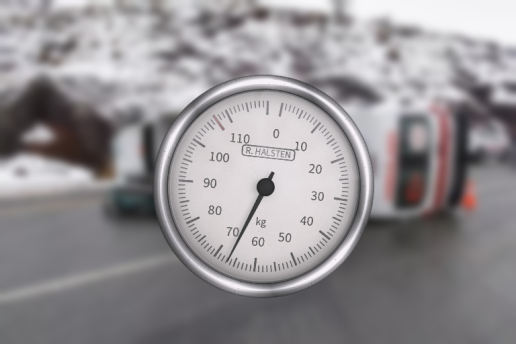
67 kg
